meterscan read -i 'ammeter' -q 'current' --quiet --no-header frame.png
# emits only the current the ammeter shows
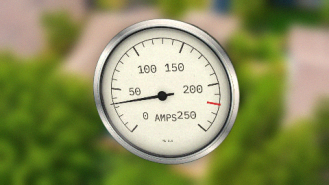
35 A
